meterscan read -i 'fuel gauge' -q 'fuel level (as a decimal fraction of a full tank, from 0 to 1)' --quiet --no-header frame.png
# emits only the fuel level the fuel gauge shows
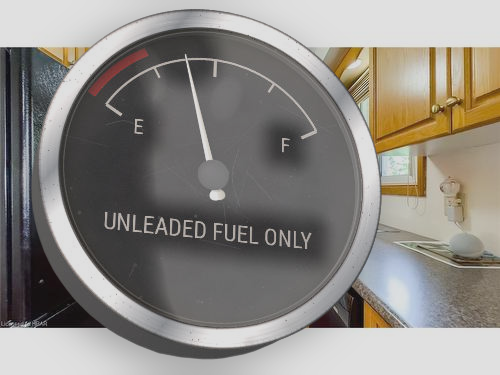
0.375
